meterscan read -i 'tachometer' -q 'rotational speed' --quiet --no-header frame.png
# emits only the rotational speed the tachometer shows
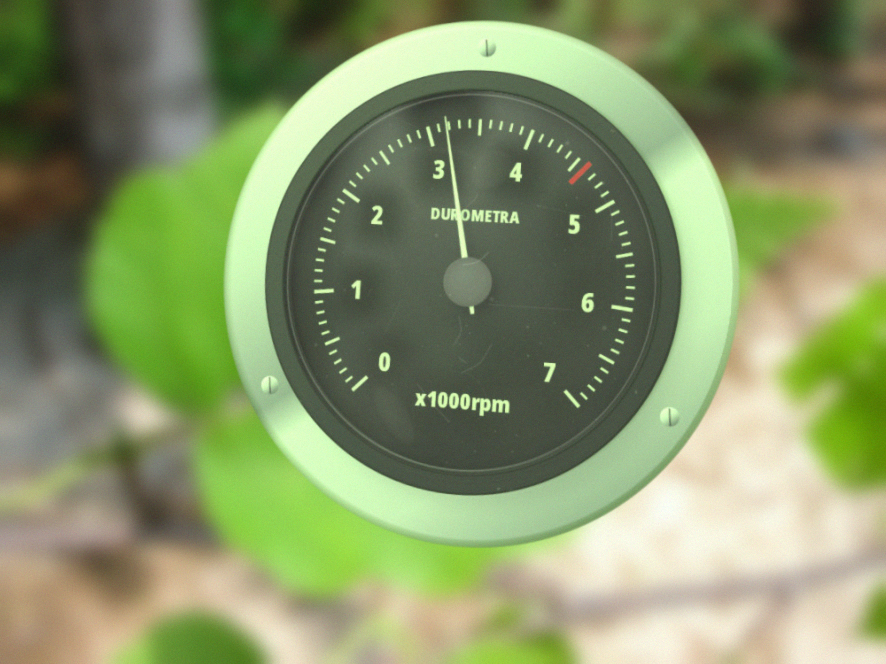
3200 rpm
